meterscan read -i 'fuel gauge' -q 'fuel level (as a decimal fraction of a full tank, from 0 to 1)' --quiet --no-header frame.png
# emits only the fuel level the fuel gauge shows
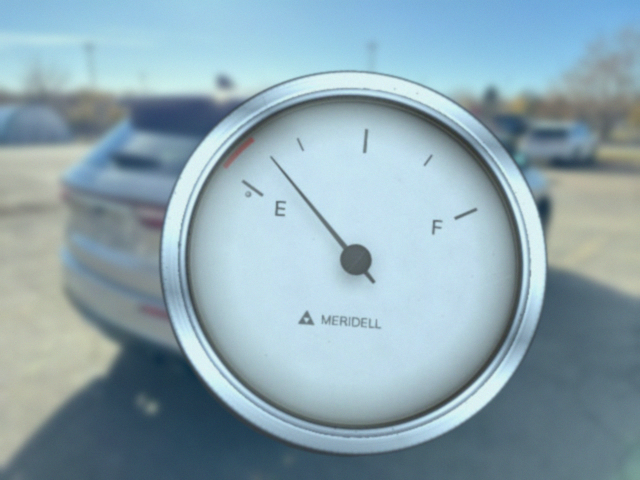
0.125
